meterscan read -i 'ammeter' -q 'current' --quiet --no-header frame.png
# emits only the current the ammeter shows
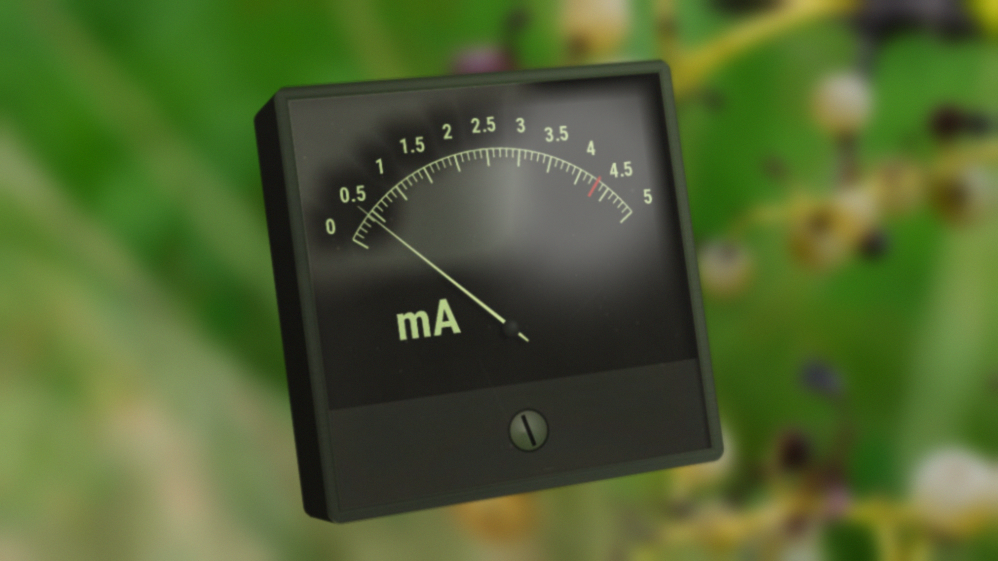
0.4 mA
